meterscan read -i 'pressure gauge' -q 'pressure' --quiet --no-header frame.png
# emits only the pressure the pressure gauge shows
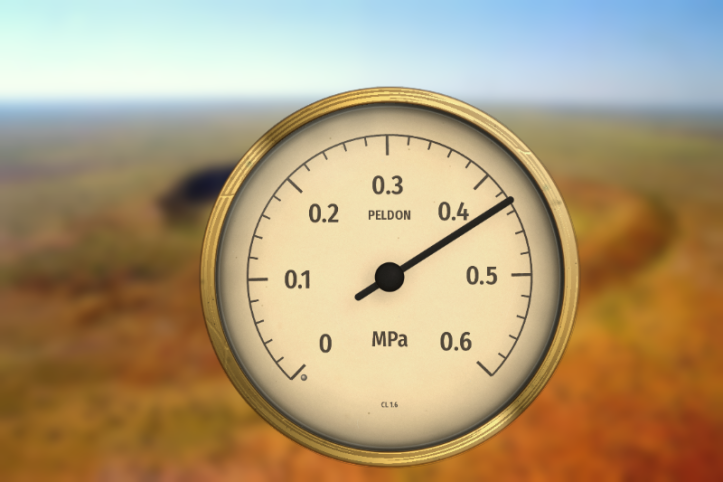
0.43 MPa
